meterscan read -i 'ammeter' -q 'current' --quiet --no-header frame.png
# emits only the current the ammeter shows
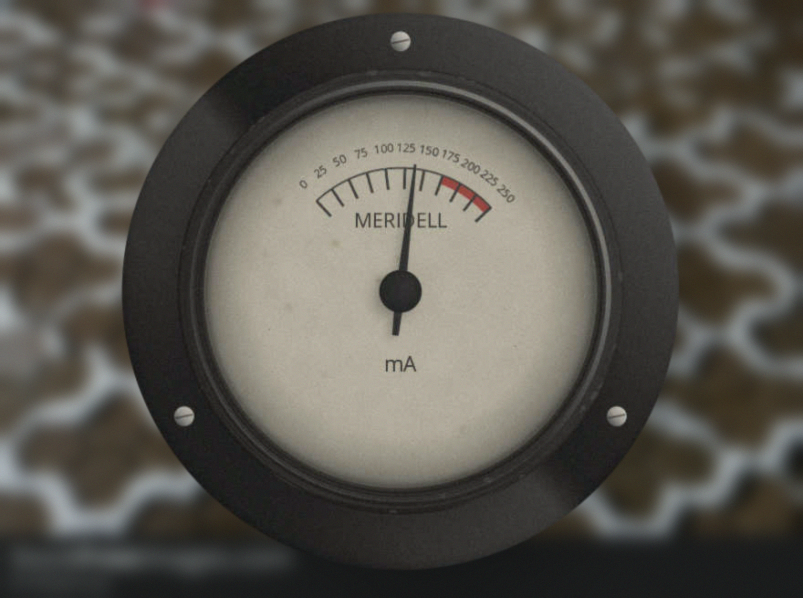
137.5 mA
